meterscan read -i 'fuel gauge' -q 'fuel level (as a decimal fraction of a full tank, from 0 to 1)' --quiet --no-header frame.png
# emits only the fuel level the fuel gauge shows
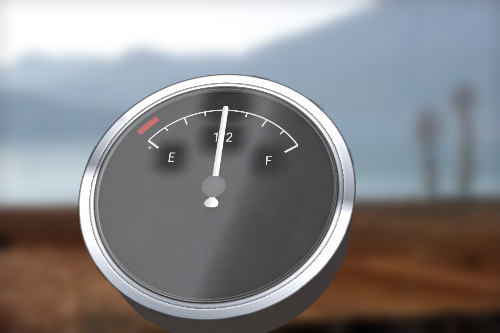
0.5
